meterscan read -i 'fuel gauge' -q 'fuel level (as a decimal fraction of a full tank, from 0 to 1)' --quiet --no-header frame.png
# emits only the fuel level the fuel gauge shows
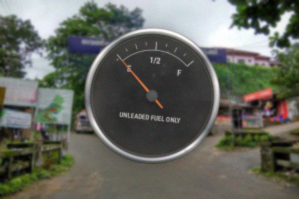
0
